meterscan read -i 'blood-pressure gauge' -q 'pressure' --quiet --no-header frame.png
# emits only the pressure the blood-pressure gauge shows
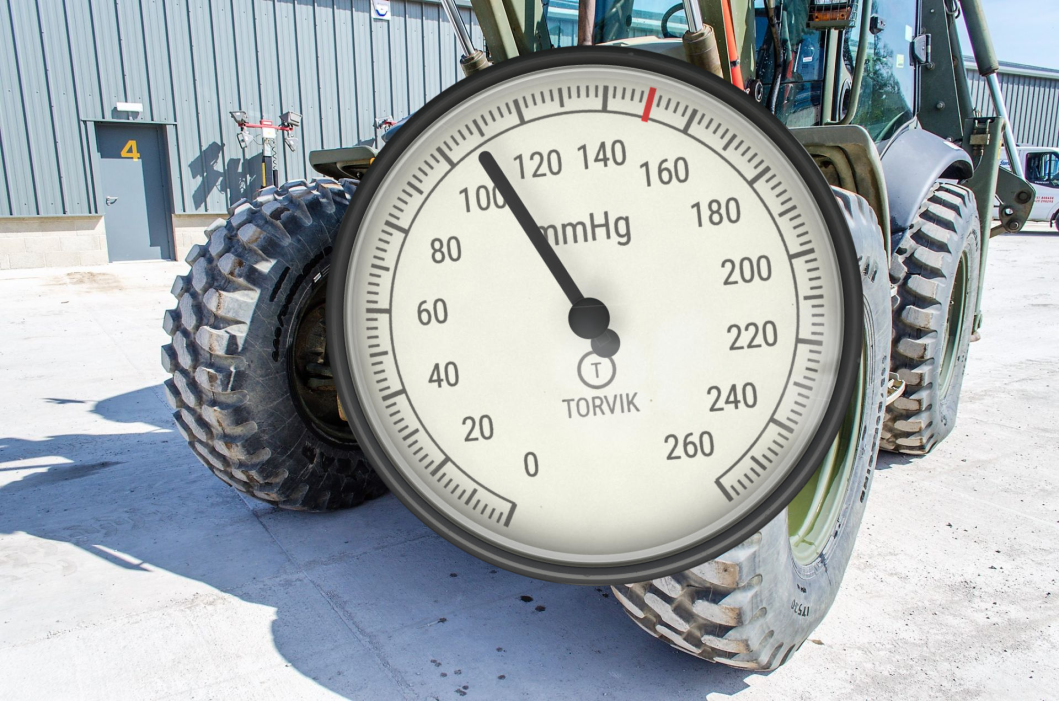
108 mmHg
